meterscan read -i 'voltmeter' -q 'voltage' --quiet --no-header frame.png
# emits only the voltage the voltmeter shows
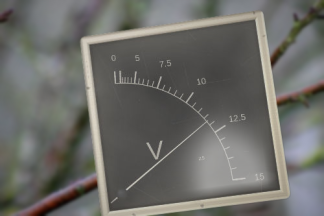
11.75 V
